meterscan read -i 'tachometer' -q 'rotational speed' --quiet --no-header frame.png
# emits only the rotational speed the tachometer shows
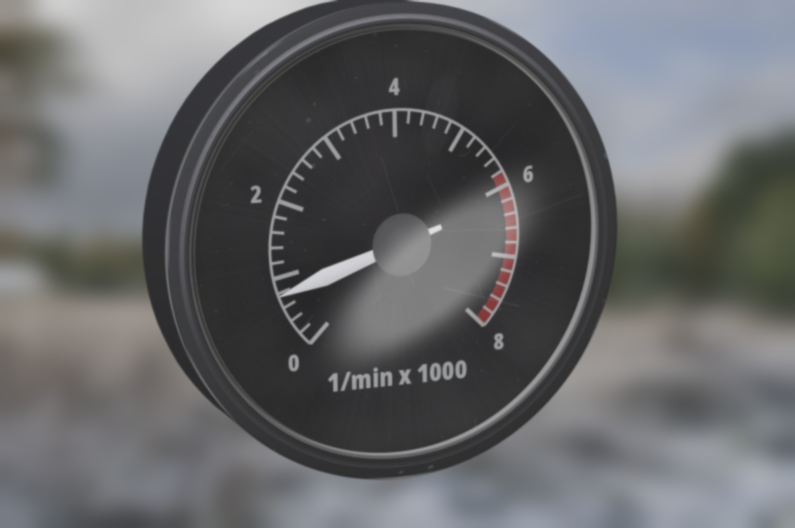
800 rpm
